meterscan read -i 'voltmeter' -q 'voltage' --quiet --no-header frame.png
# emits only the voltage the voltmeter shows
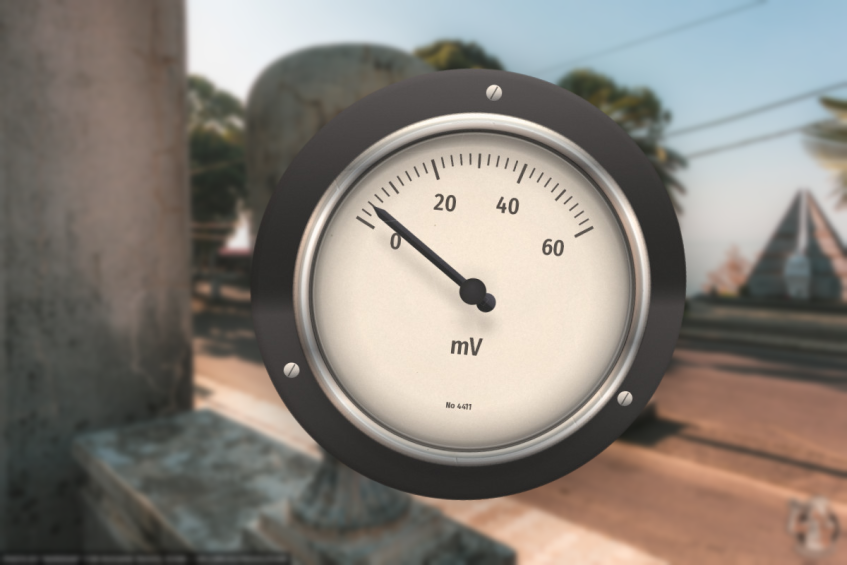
4 mV
